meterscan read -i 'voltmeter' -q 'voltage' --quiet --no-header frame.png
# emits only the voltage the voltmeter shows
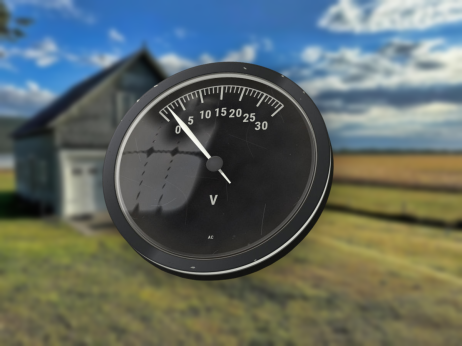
2 V
